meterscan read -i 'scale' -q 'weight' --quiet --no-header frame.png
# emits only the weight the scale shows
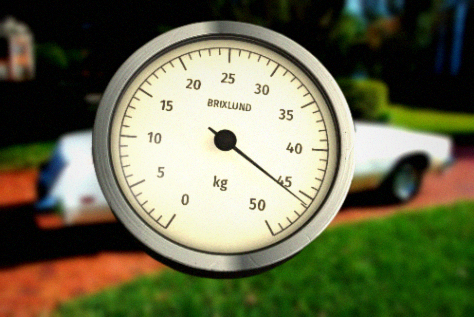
46 kg
